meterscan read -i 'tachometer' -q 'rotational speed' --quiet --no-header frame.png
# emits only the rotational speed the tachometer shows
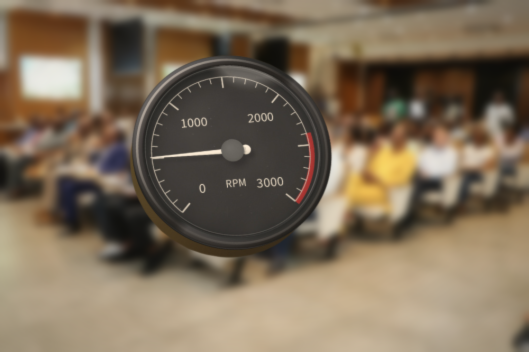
500 rpm
